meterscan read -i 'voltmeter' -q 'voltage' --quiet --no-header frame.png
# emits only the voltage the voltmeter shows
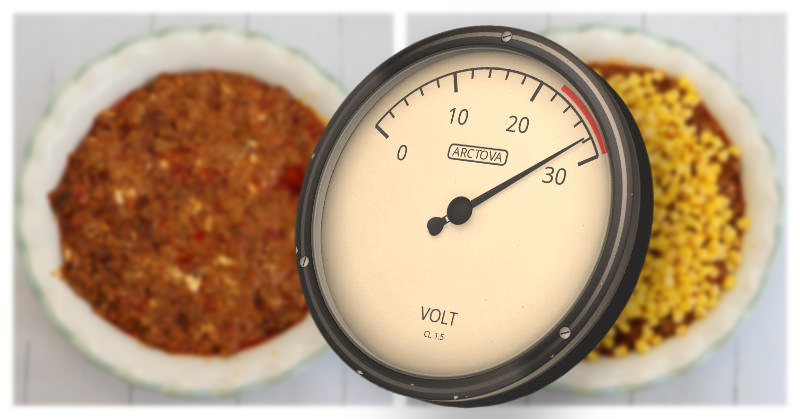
28 V
